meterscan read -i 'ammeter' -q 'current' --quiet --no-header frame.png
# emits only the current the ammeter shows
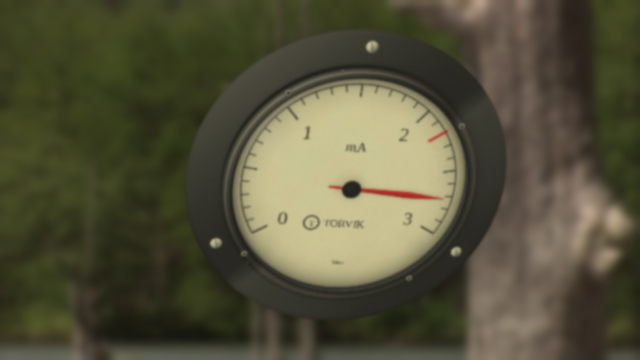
2.7 mA
